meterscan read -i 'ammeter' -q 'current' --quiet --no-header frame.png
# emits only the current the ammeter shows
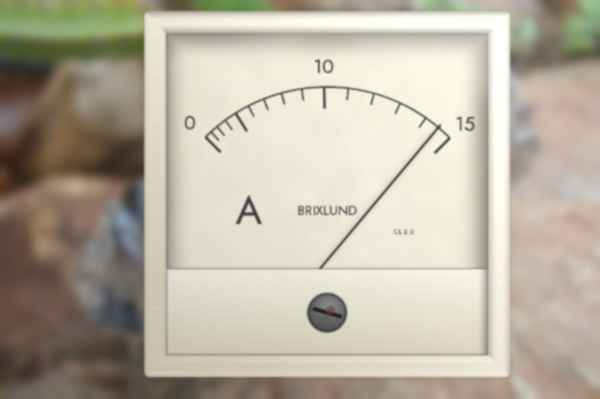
14.5 A
